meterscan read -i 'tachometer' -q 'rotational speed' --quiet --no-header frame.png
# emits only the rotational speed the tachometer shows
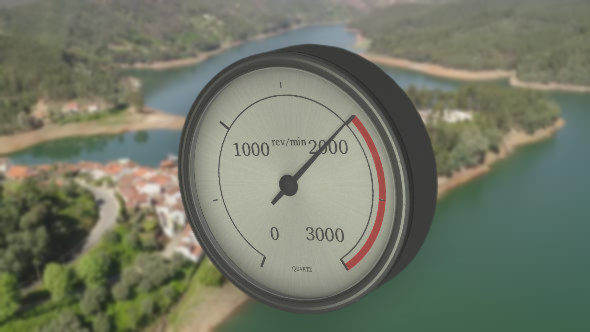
2000 rpm
